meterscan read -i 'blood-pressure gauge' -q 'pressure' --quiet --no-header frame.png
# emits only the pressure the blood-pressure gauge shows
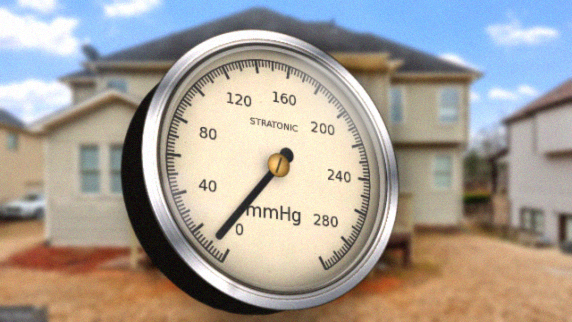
10 mmHg
